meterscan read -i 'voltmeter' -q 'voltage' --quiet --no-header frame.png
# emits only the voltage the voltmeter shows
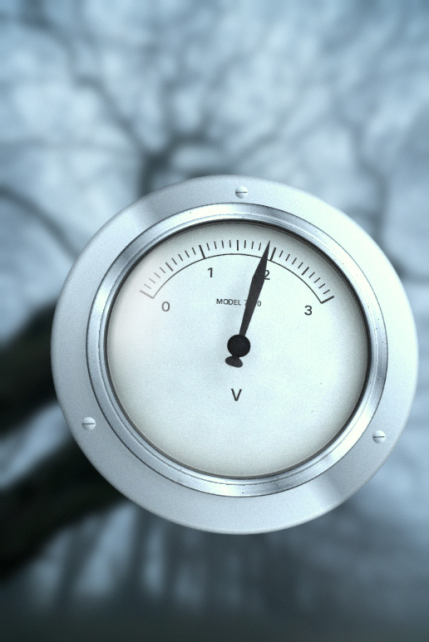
1.9 V
